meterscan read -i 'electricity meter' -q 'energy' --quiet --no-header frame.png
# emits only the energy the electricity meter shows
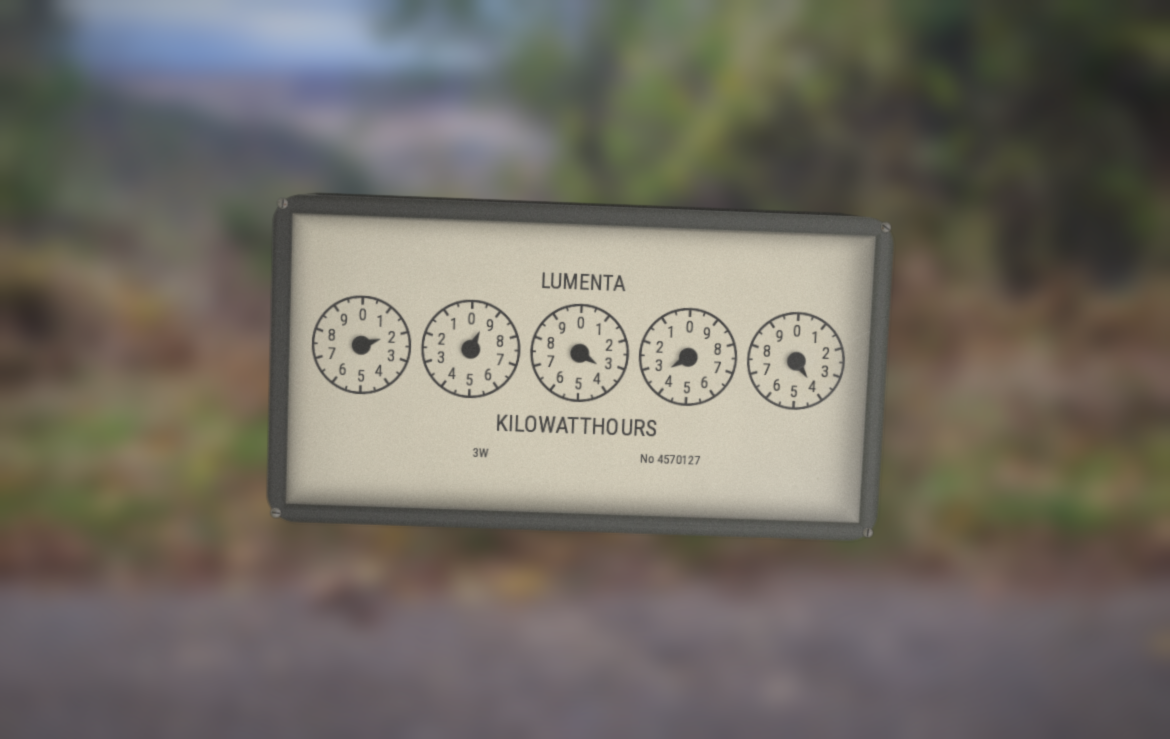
19334 kWh
